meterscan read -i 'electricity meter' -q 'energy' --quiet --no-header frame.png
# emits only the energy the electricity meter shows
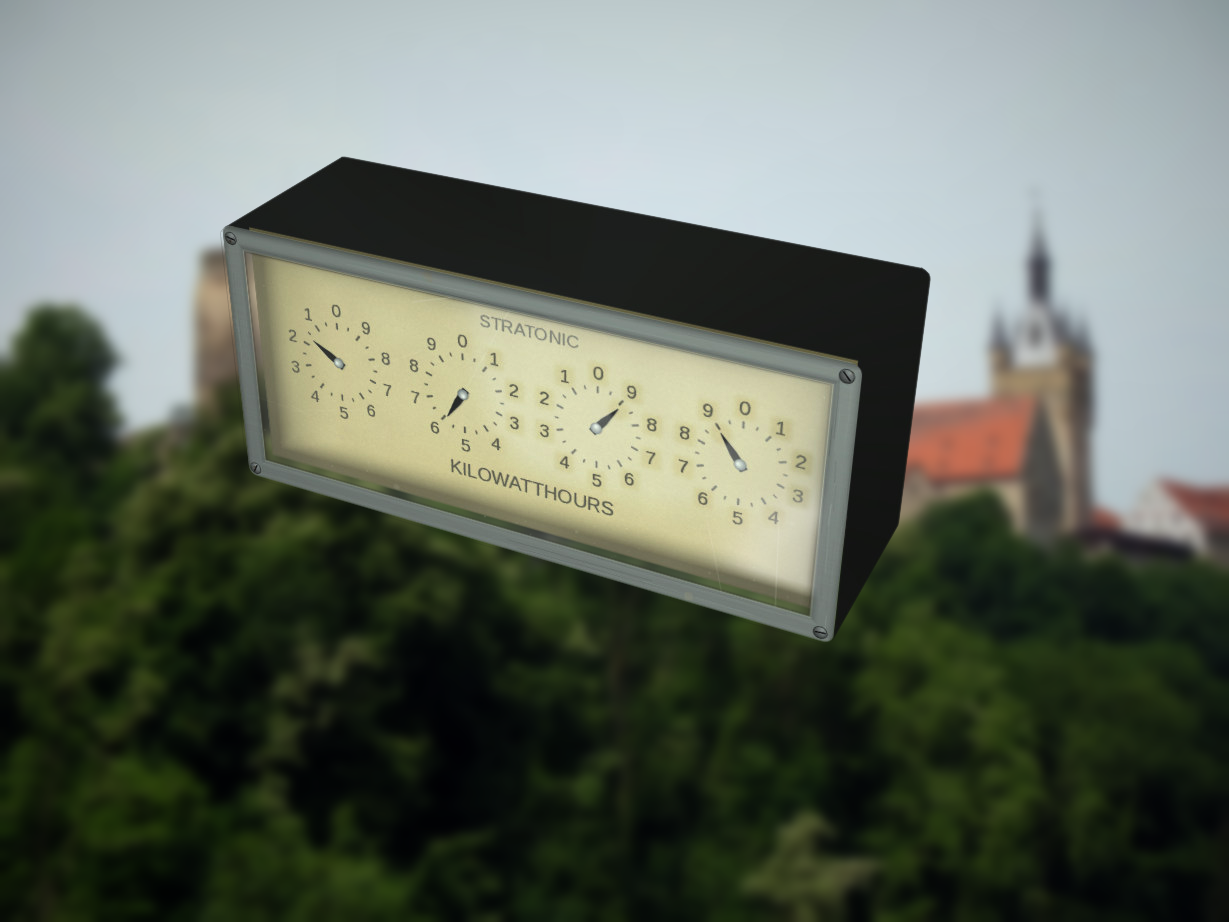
1589 kWh
